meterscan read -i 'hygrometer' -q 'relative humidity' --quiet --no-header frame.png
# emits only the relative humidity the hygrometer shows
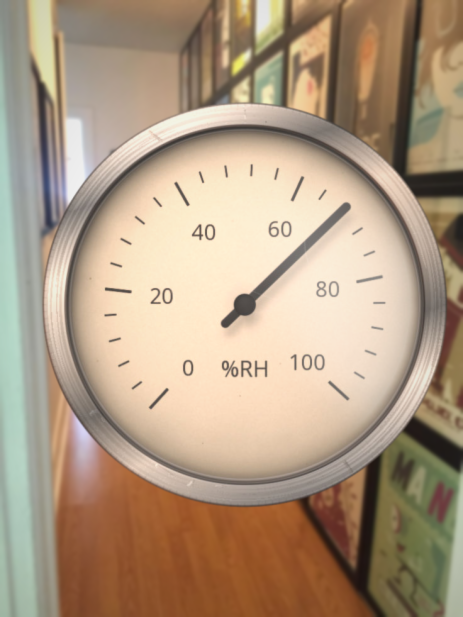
68 %
